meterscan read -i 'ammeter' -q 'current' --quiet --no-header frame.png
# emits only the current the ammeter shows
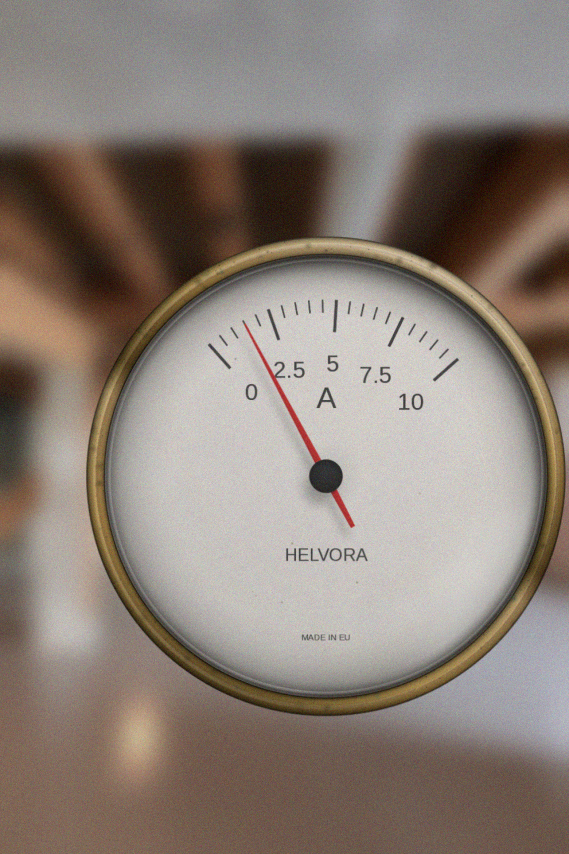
1.5 A
